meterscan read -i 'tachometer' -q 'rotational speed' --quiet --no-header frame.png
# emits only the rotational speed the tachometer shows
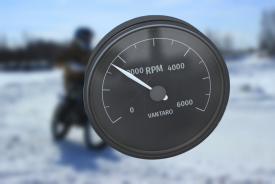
1750 rpm
